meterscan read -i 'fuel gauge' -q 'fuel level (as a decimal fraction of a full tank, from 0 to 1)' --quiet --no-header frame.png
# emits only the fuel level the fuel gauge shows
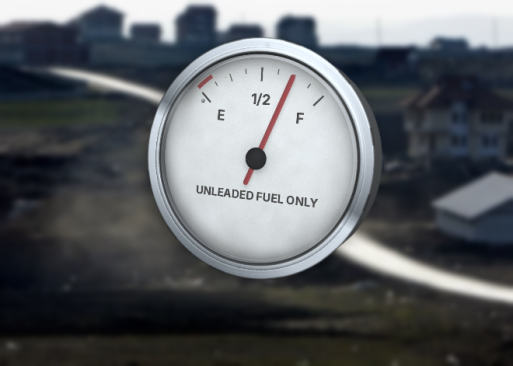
0.75
